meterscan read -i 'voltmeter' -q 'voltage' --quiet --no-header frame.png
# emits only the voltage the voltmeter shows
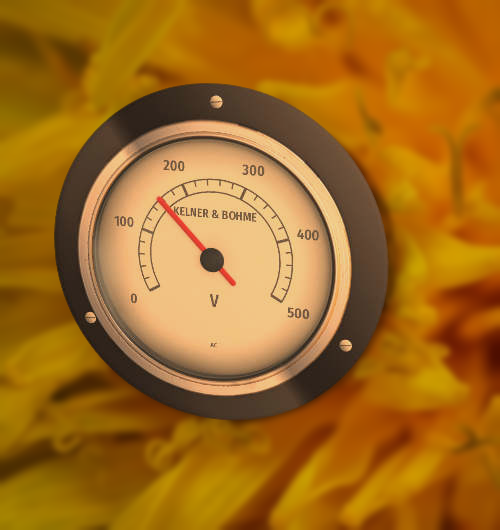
160 V
